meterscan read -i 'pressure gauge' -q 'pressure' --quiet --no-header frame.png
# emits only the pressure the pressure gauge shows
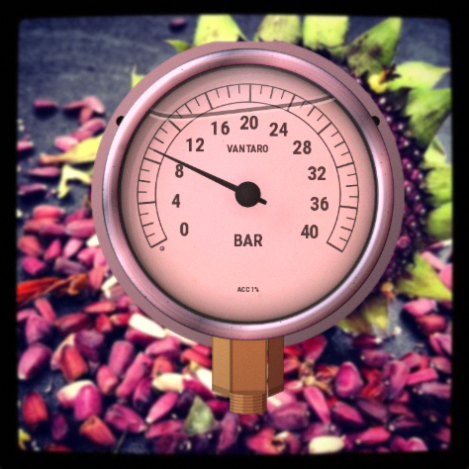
9 bar
